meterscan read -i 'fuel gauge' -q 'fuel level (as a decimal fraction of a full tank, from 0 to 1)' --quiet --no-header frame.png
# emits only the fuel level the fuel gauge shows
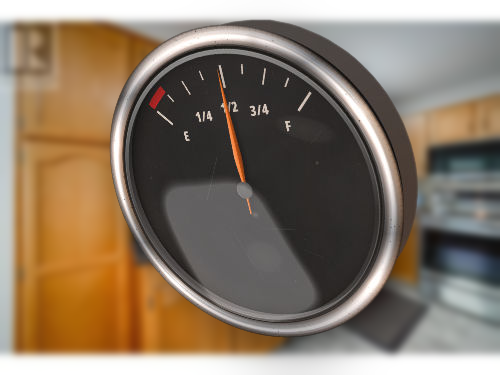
0.5
